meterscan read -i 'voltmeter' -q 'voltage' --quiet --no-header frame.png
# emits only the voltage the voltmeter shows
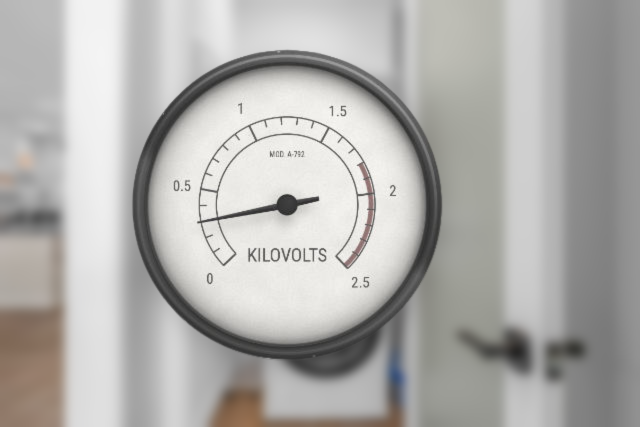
0.3 kV
